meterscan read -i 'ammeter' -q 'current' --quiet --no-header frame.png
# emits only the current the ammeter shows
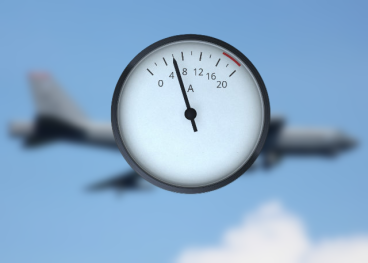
6 A
